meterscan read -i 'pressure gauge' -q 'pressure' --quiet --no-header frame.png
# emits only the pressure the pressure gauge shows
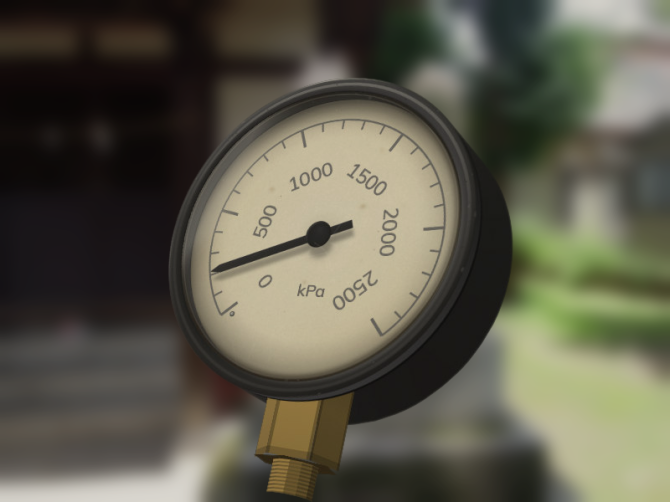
200 kPa
